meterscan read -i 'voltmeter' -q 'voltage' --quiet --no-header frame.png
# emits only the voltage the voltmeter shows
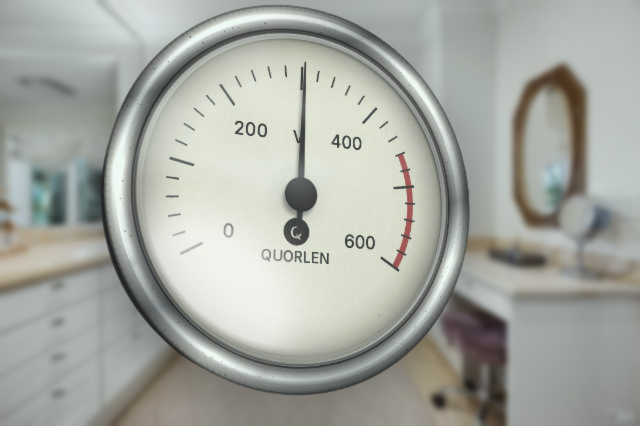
300 V
